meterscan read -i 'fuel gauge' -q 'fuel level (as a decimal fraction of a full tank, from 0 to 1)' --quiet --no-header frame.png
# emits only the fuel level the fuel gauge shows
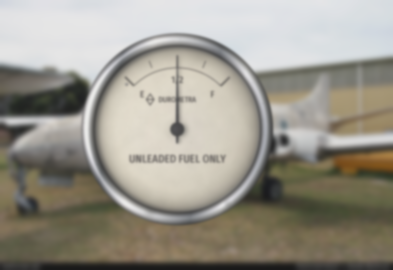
0.5
